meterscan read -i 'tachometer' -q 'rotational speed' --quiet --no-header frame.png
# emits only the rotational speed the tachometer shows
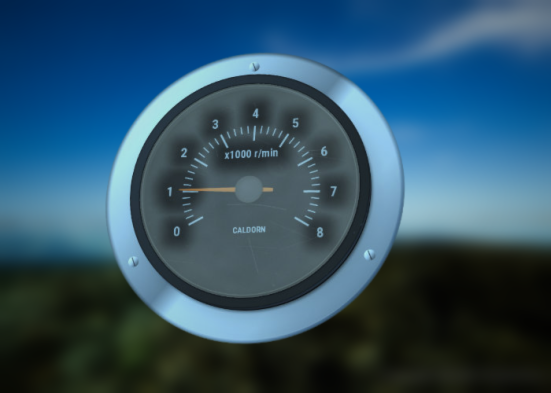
1000 rpm
